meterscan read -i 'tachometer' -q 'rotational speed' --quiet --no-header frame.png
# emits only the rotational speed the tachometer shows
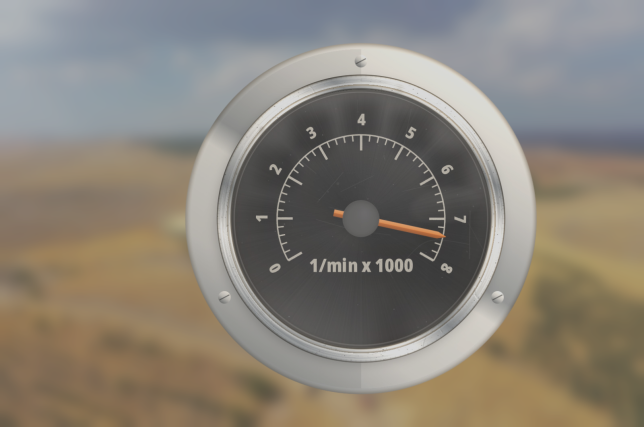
7400 rpm
